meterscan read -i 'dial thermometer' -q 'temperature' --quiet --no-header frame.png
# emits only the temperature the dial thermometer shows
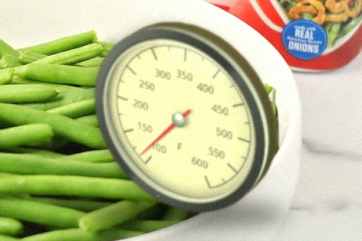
112.5 °F
